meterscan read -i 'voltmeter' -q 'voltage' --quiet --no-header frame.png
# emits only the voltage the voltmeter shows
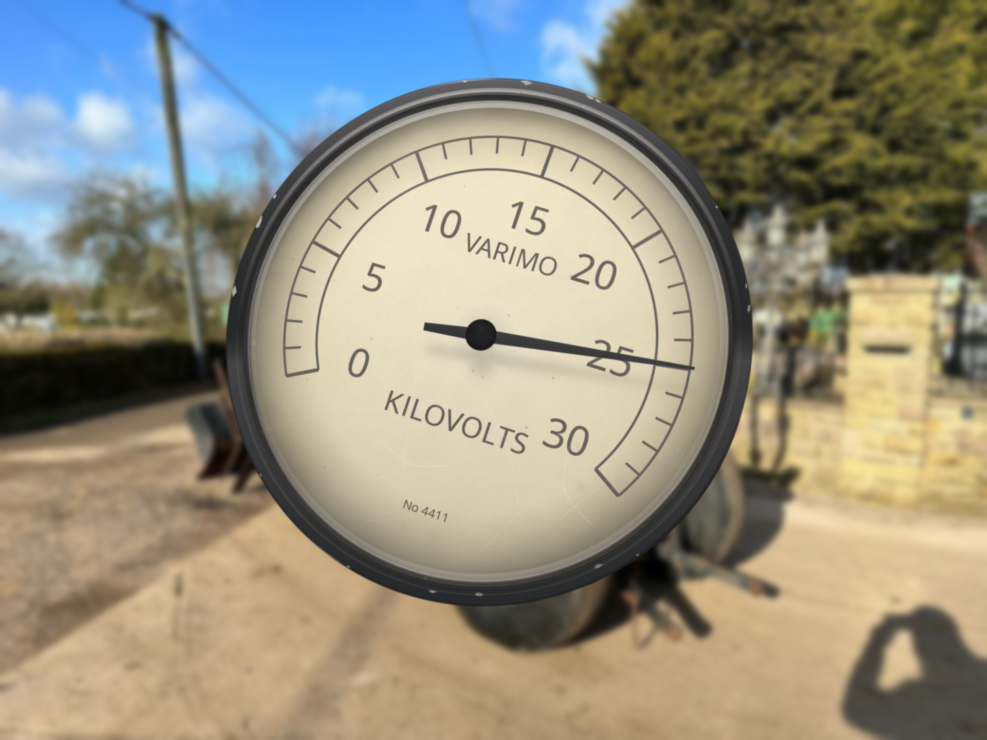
25 kV
